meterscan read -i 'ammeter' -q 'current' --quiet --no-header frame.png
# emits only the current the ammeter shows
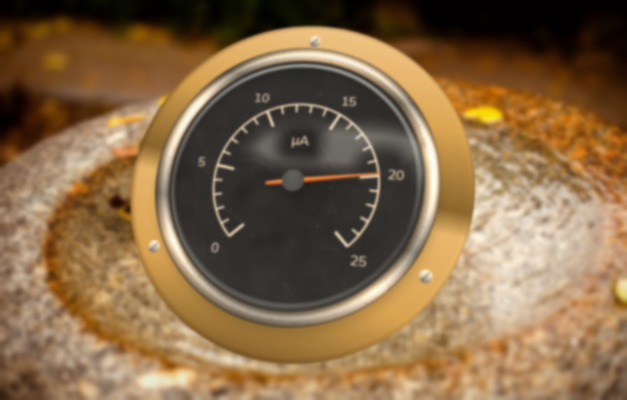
20 µA
